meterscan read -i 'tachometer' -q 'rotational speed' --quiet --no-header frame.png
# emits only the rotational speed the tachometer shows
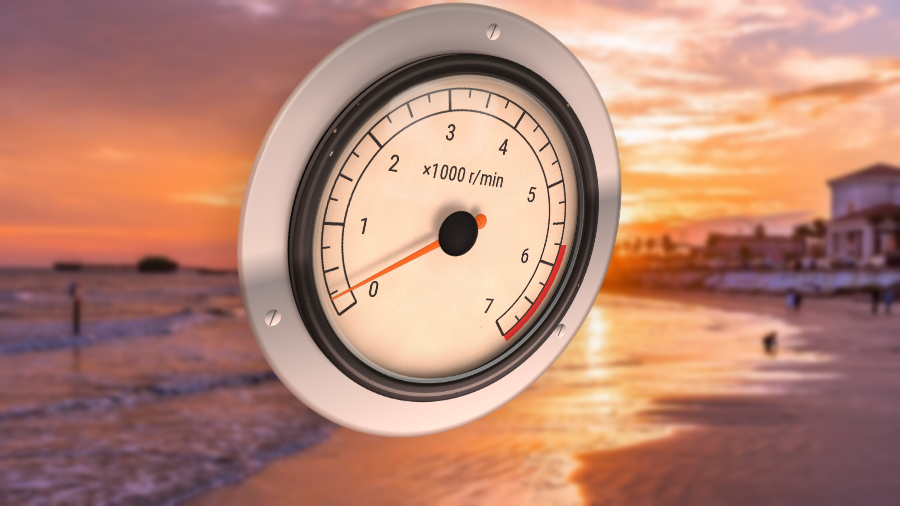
250 rpm
